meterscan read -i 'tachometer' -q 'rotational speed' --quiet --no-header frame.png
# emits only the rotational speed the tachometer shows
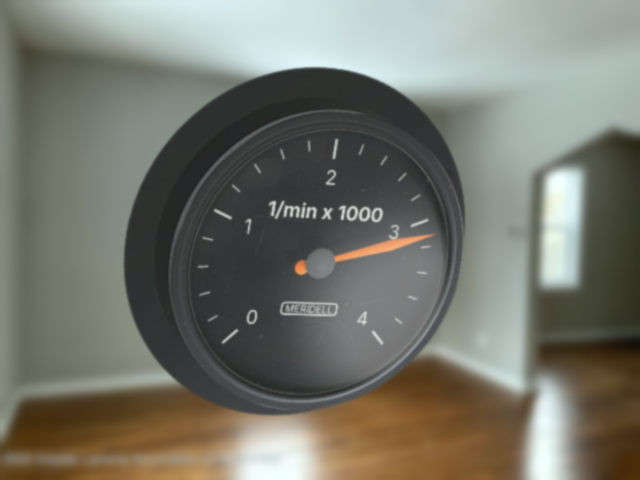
3100 rpm
